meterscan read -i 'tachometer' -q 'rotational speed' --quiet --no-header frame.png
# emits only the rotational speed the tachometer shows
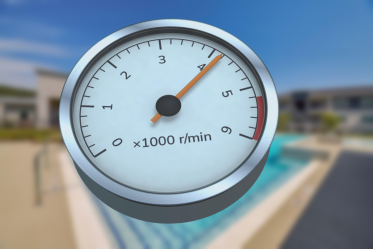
4200 rpm
